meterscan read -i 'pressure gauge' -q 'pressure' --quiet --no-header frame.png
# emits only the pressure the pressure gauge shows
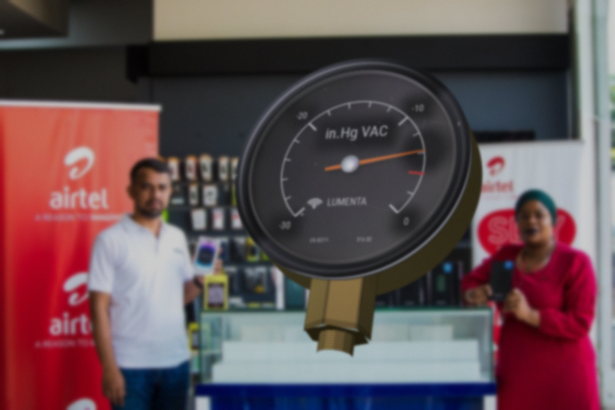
-6 inHg
